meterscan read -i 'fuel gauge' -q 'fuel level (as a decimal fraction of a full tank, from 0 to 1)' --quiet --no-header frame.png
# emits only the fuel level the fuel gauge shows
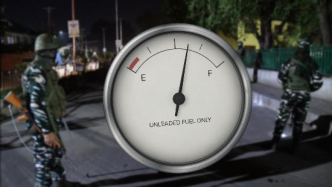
0.625
